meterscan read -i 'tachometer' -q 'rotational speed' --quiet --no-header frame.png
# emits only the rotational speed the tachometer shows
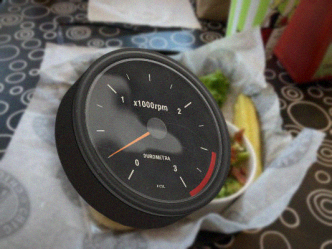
250 rpm
